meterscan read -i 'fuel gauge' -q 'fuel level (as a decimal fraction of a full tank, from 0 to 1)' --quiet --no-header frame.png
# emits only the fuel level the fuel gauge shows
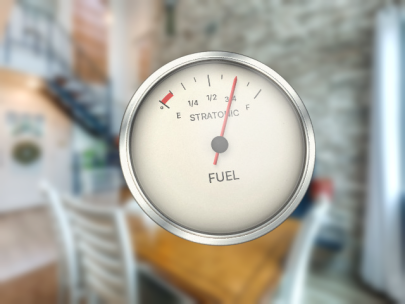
0.75
